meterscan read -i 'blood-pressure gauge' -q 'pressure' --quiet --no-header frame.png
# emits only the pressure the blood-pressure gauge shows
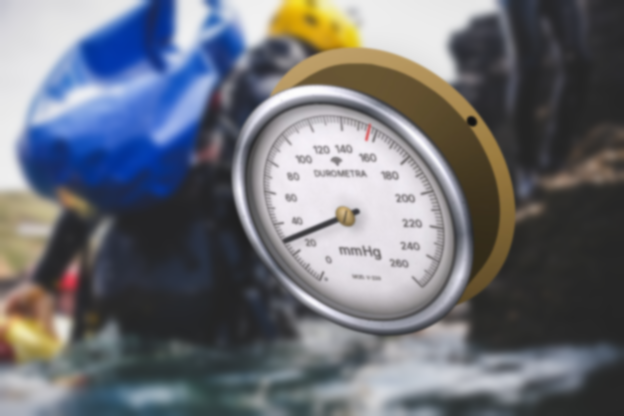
30 mmHg
